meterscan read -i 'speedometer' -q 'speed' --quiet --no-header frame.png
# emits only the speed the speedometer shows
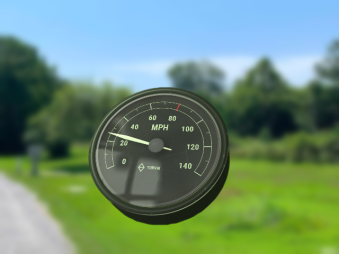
25 mph
